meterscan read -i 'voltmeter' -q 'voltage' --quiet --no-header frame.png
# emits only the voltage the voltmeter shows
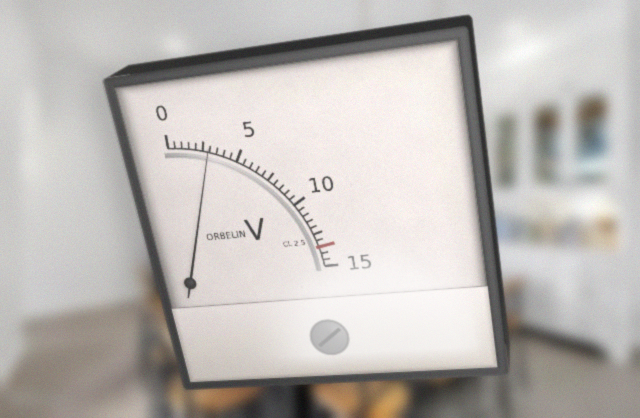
3 V
